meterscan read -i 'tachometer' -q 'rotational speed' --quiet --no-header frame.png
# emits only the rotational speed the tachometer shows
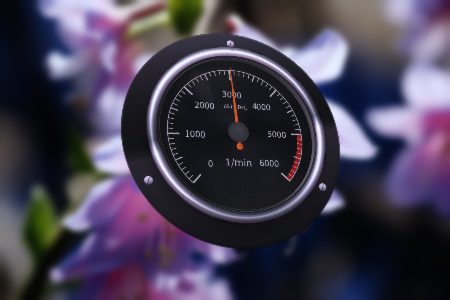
3000 rpm
